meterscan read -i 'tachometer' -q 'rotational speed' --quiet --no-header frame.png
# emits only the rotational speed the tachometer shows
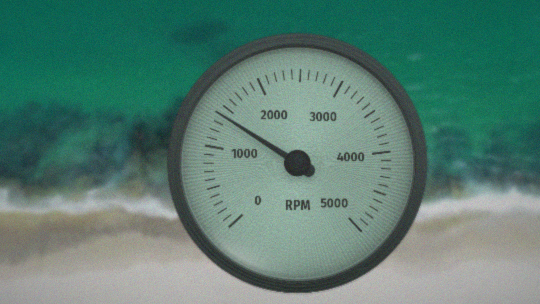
1400 rpm
